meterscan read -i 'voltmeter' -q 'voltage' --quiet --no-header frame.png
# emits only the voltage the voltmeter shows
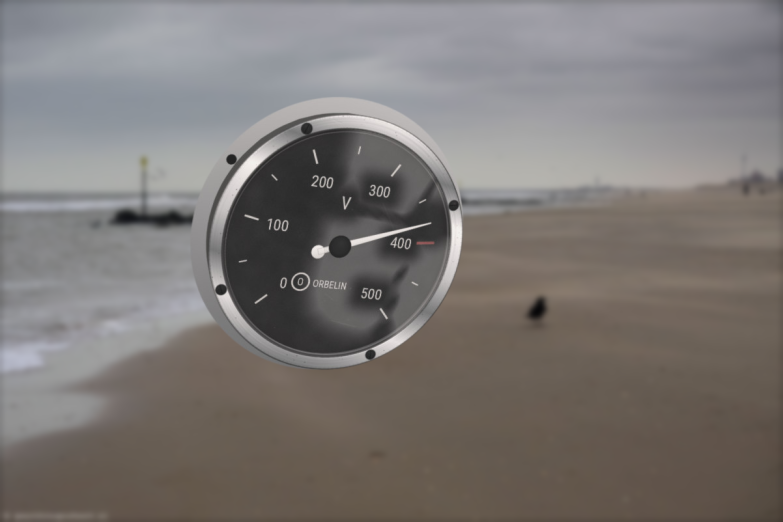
375 V
